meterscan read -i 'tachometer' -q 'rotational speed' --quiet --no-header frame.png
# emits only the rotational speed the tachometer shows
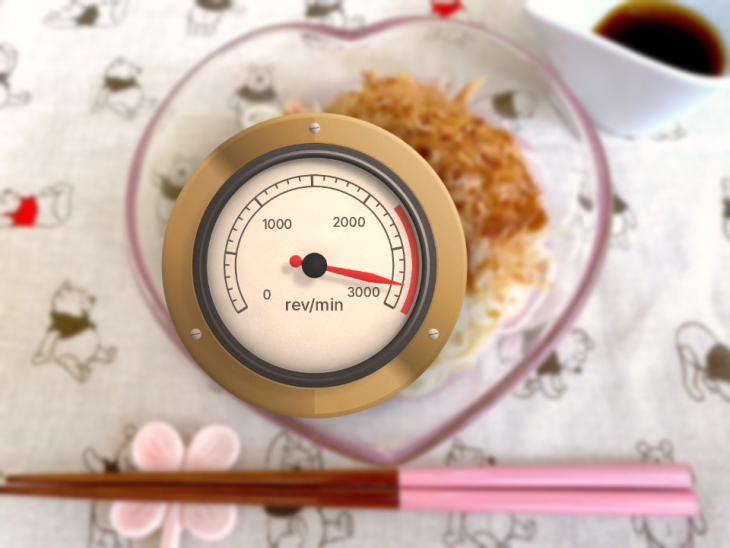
2800 rpm
